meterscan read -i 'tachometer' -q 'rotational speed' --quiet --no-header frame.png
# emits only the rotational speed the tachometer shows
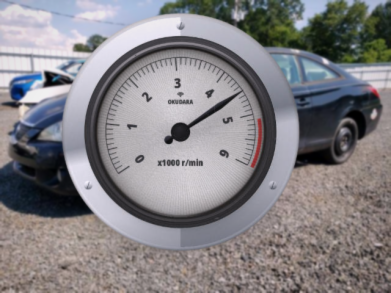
4500 rpm
